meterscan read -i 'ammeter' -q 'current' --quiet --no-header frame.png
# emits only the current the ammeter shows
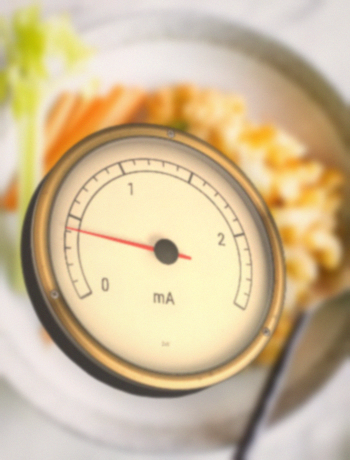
0.4 mA
